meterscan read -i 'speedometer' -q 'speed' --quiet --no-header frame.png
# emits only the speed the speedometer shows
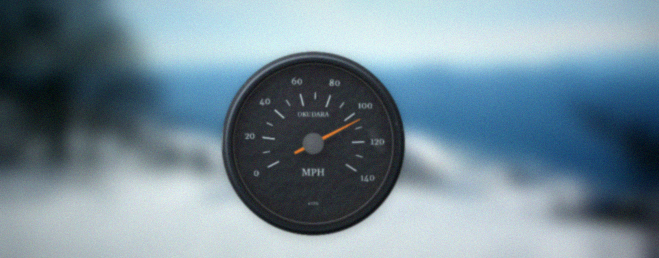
105 mph
